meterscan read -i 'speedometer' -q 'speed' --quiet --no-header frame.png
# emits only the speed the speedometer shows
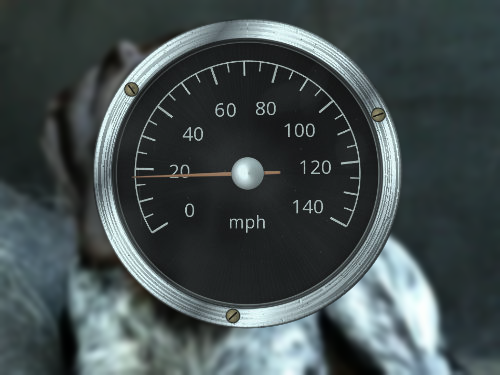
17.5 mph
